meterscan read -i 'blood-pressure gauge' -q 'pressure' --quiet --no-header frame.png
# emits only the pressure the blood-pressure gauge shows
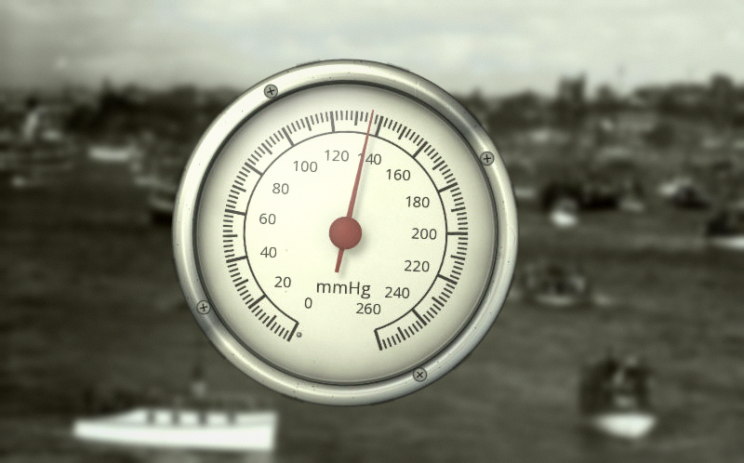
136 mmHg
